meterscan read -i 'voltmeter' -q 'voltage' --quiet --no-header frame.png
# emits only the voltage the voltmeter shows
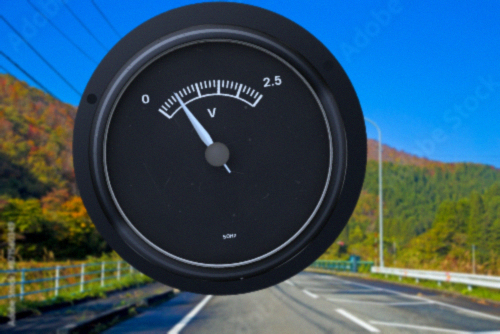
0.5 V
